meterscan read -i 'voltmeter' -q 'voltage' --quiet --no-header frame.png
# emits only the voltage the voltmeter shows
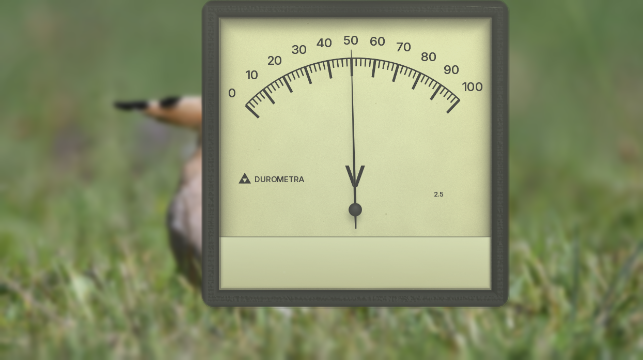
50 V
